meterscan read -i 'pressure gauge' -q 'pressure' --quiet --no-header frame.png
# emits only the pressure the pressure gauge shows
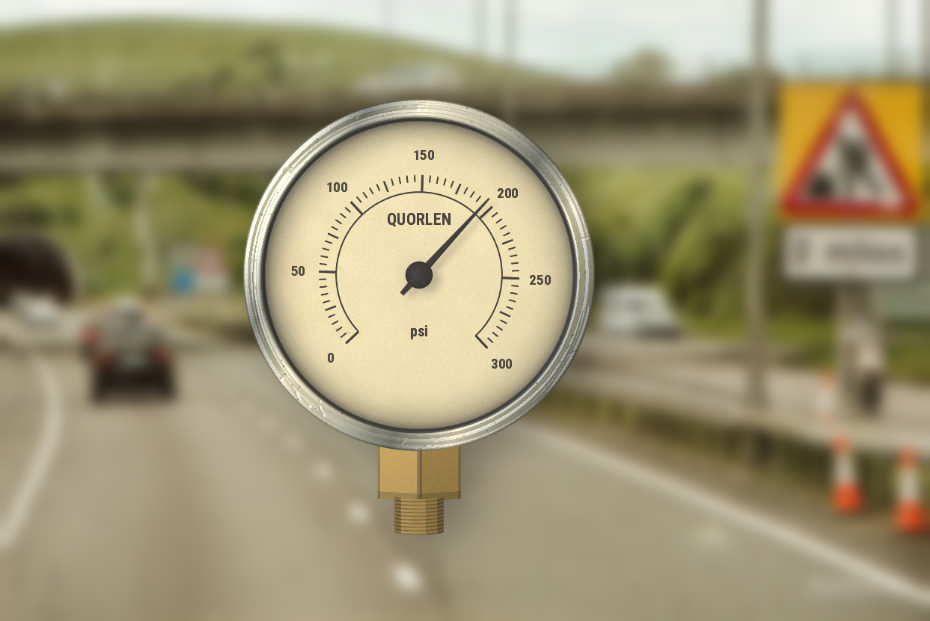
195 psi
